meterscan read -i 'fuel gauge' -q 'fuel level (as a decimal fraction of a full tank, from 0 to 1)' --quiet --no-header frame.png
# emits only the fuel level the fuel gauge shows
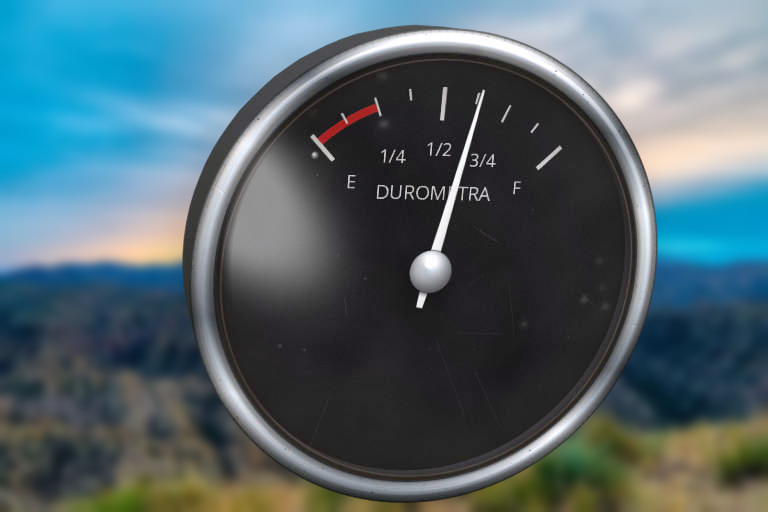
0.625
